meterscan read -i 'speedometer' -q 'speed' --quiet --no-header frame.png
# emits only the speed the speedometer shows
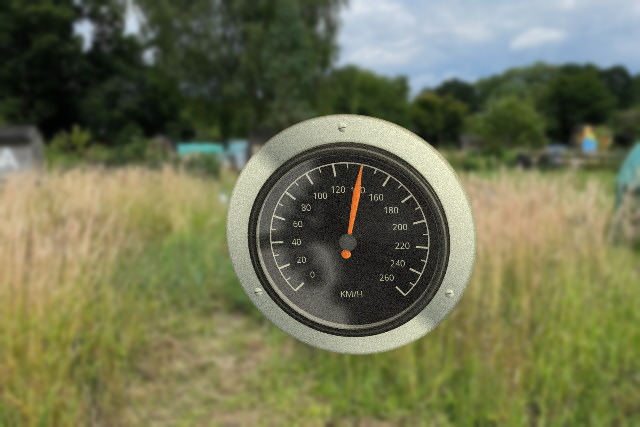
140 km/h
